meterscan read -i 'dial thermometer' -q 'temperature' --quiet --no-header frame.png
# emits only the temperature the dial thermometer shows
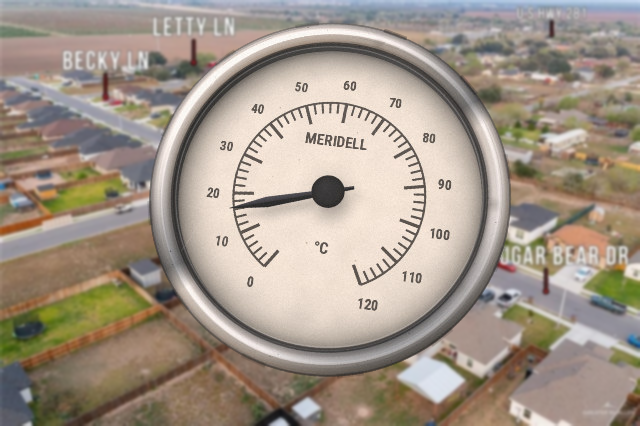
16 °C
